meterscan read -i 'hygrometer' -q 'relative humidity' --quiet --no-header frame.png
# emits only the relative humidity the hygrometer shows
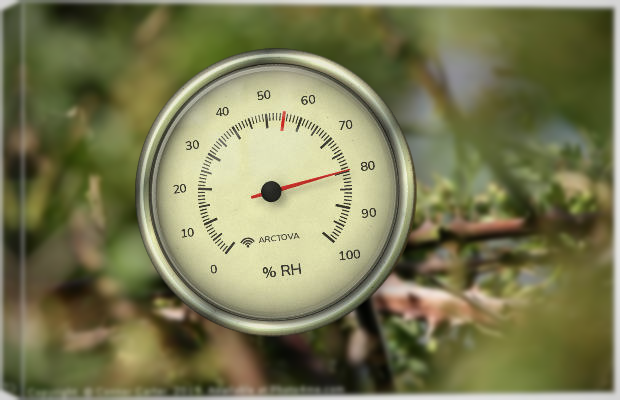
80 %
